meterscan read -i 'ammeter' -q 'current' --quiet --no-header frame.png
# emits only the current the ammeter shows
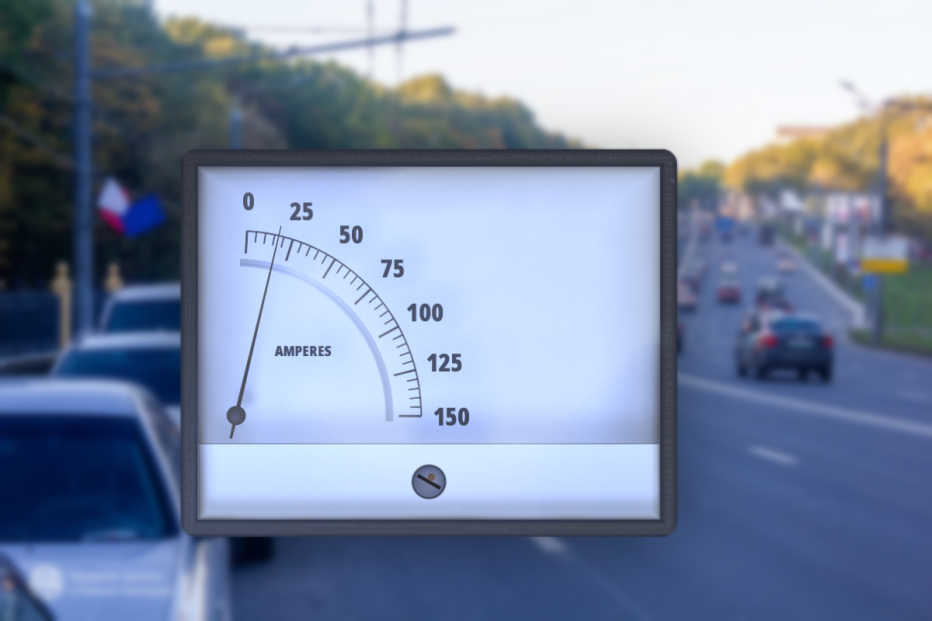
17.5 A
